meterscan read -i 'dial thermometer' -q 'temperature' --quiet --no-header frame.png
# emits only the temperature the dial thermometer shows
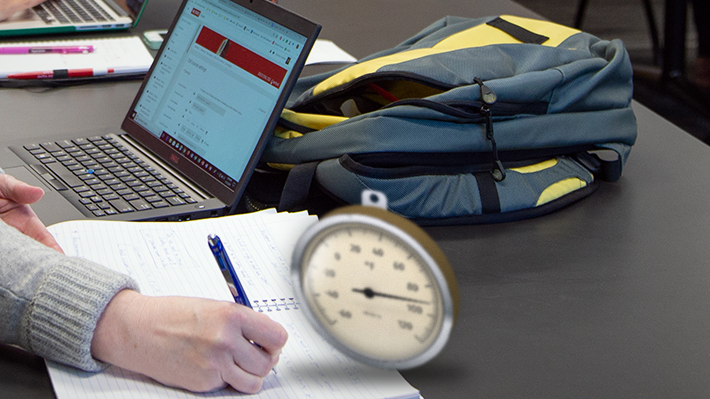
90 °F
